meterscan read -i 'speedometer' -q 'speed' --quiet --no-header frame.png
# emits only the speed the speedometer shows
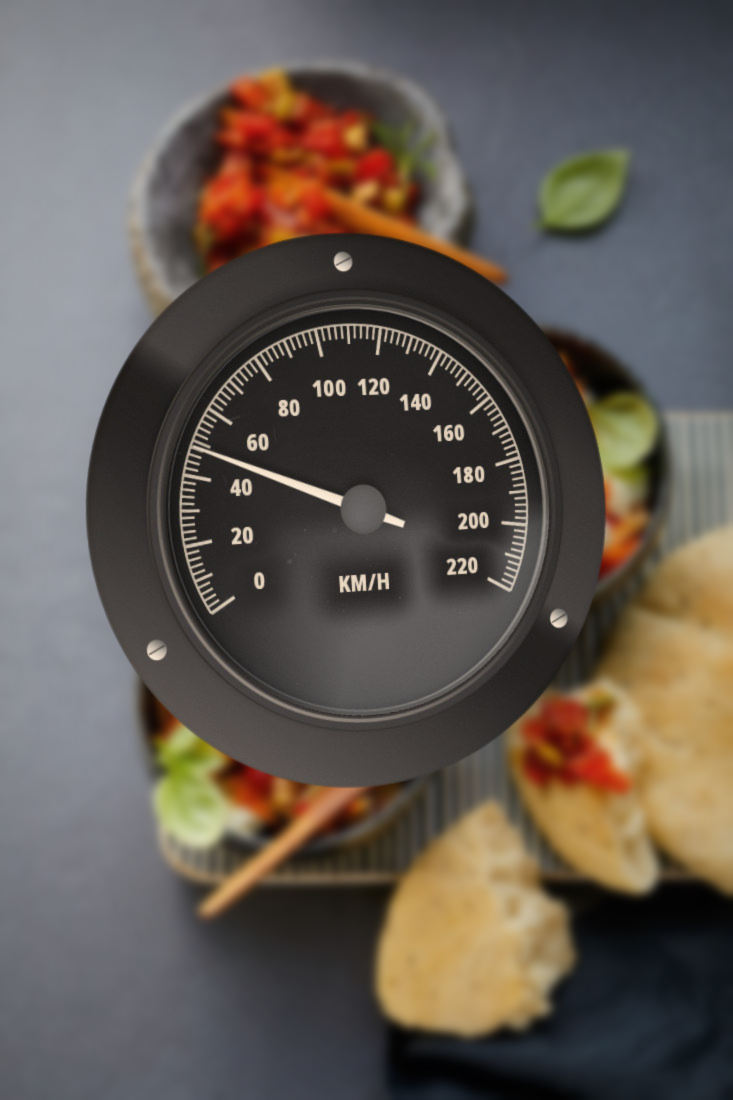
48 km/h
